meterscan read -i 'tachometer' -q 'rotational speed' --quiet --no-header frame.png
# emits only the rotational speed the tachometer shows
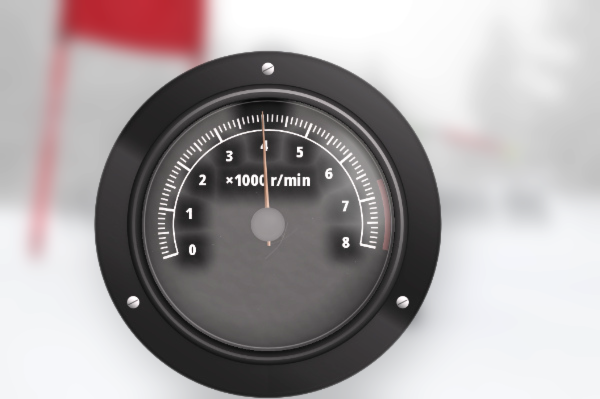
4000 rpm
